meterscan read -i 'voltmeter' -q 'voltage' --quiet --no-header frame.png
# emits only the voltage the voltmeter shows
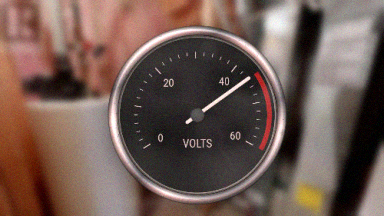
44 V
